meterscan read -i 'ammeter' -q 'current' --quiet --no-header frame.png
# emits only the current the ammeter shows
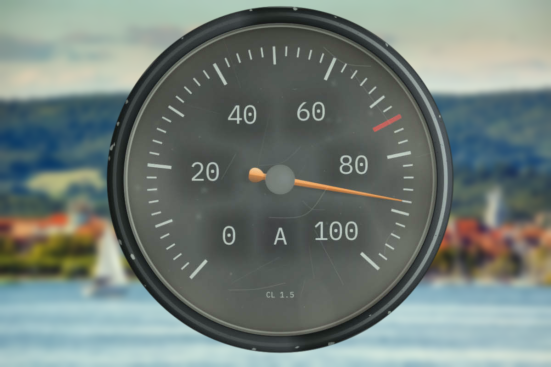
88 A
